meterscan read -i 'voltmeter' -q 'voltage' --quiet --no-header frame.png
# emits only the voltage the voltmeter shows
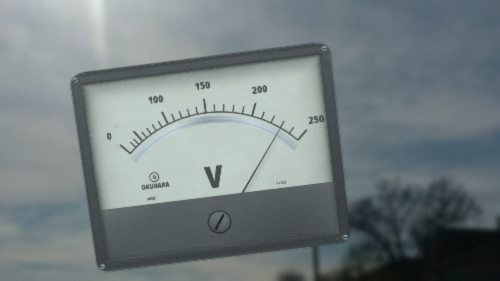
230 V
